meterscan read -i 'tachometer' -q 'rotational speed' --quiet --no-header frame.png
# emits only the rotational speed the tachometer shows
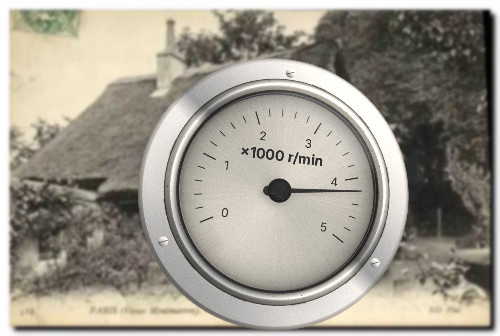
4200 rpm
